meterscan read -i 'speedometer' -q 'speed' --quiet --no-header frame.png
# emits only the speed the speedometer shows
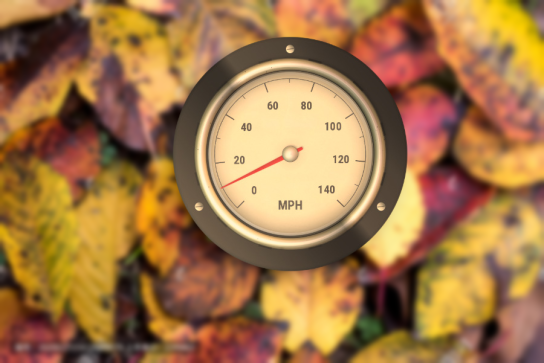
10 mph
